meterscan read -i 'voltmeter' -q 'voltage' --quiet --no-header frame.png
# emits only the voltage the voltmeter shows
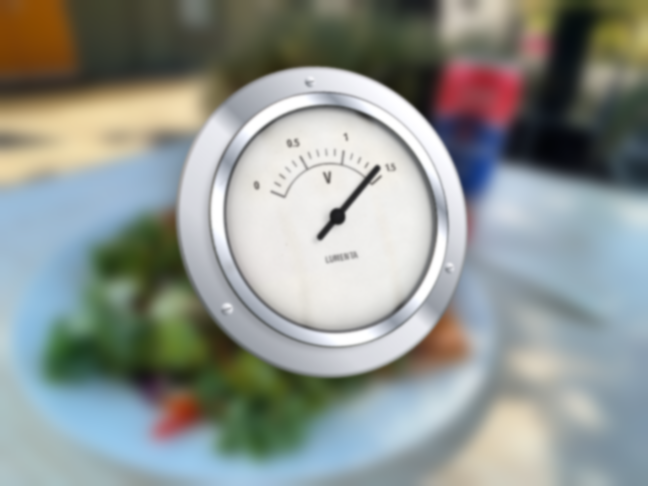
1.4 V
